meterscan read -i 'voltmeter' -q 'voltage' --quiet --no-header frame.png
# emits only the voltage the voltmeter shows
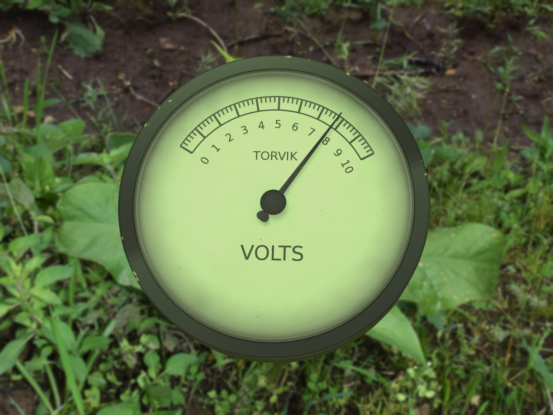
7.8 V
